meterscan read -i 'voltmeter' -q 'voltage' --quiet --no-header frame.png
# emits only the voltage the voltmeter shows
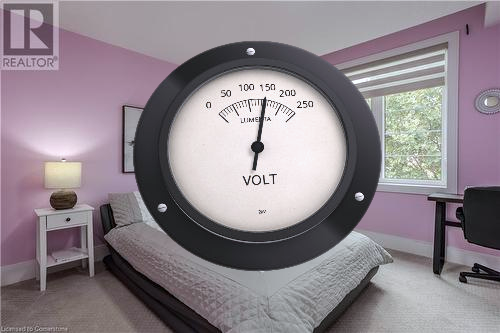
150 V
